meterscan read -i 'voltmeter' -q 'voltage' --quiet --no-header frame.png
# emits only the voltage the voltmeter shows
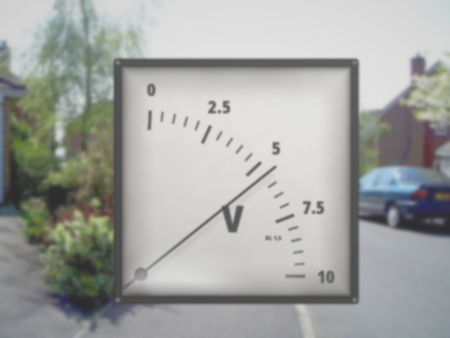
5.5 V
